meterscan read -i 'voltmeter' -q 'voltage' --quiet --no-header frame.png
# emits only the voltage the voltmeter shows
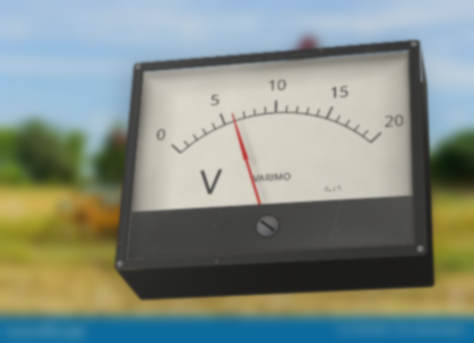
6 V
